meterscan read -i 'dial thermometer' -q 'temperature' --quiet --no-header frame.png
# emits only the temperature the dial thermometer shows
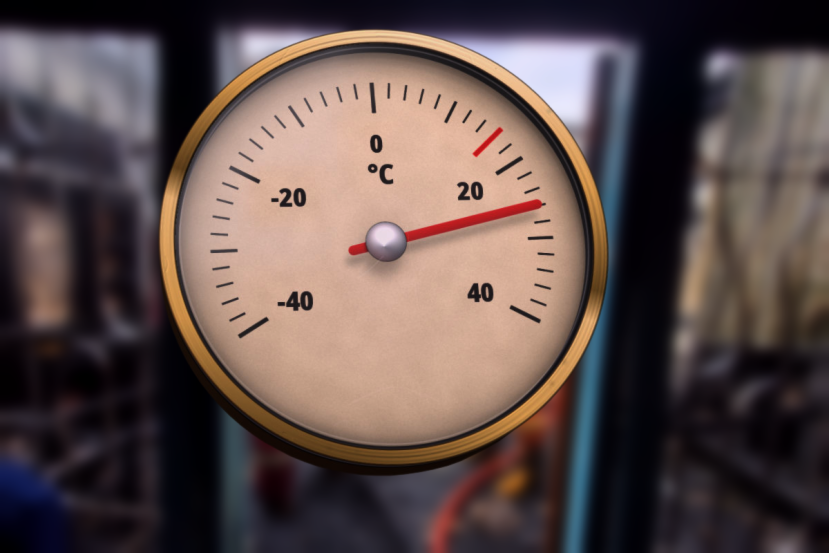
26 °C
